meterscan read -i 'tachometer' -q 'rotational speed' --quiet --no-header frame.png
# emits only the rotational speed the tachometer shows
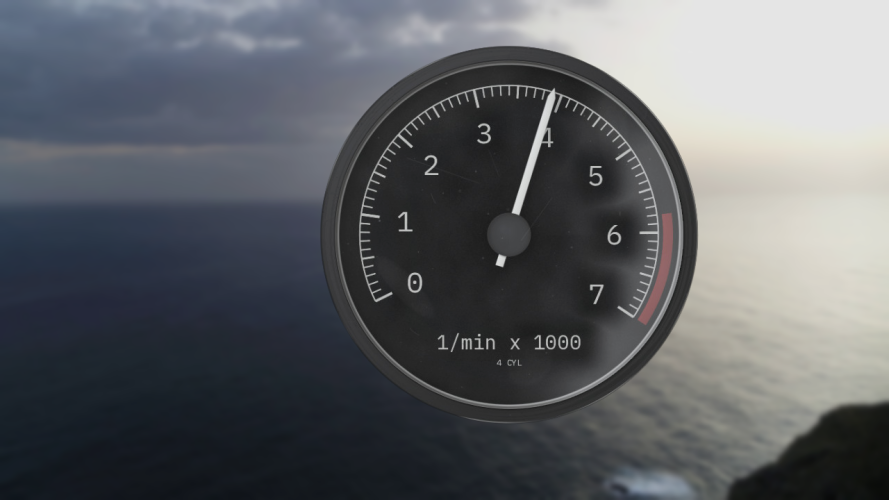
3900 rpm
